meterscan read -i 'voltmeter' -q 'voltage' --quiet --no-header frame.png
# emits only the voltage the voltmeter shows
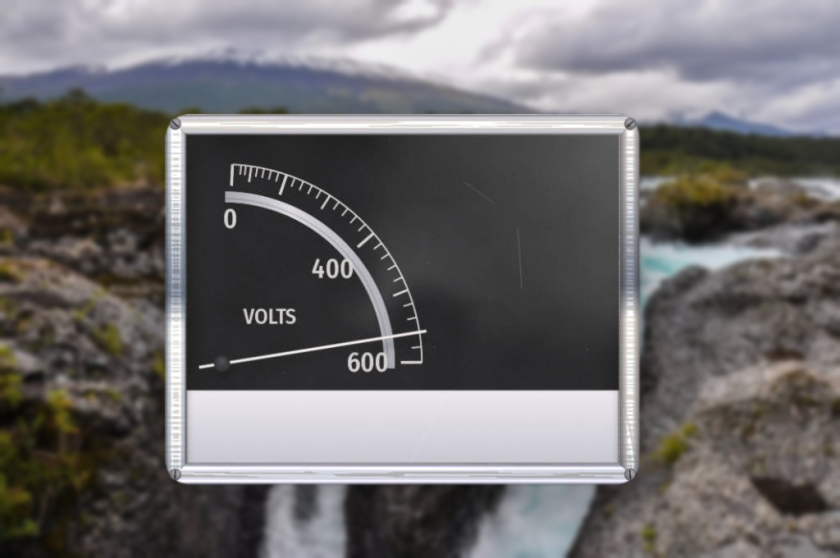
560 V
